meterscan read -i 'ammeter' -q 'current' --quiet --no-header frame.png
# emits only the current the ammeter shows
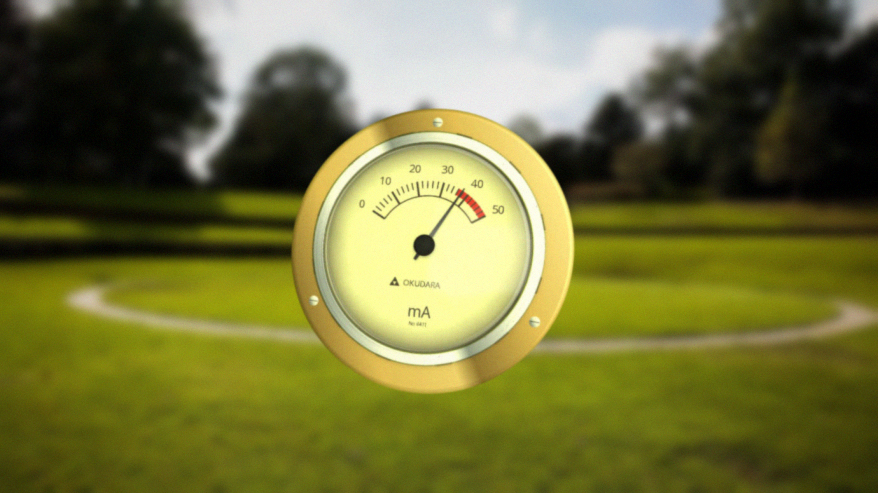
38 mA
